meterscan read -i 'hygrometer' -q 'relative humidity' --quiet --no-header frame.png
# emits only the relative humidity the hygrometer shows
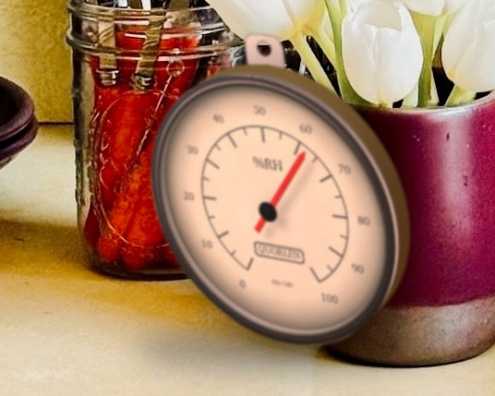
62.5 %
